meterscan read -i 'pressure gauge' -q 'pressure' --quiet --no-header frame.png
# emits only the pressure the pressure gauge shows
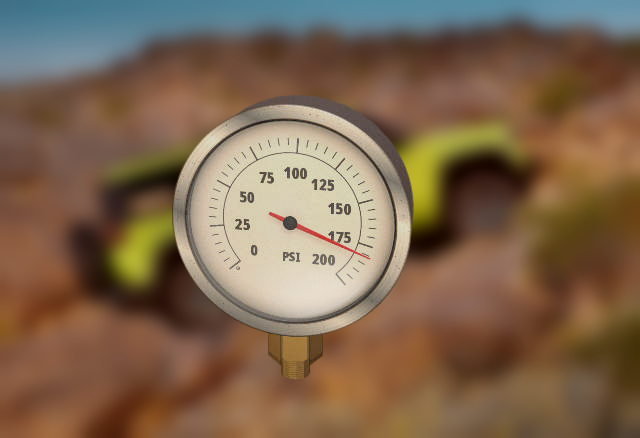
180 psi
